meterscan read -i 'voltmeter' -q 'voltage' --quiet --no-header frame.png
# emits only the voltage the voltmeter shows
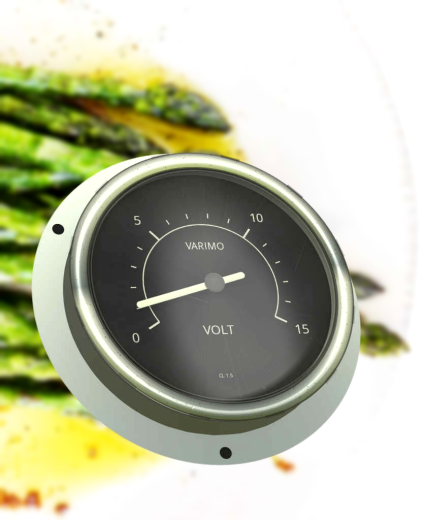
1 V
